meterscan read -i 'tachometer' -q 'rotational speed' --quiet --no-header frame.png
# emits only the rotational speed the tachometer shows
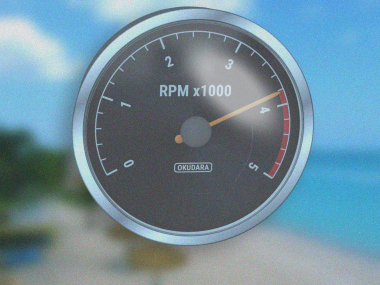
3800 rpm
